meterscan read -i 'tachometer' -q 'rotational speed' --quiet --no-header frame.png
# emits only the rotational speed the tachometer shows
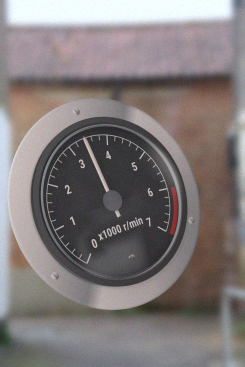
3400 rpm
